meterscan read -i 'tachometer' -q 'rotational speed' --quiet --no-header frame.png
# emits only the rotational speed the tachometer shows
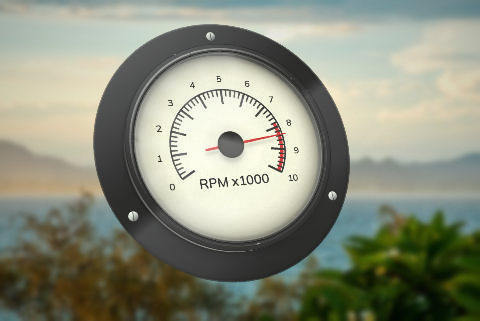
8400 rpm
